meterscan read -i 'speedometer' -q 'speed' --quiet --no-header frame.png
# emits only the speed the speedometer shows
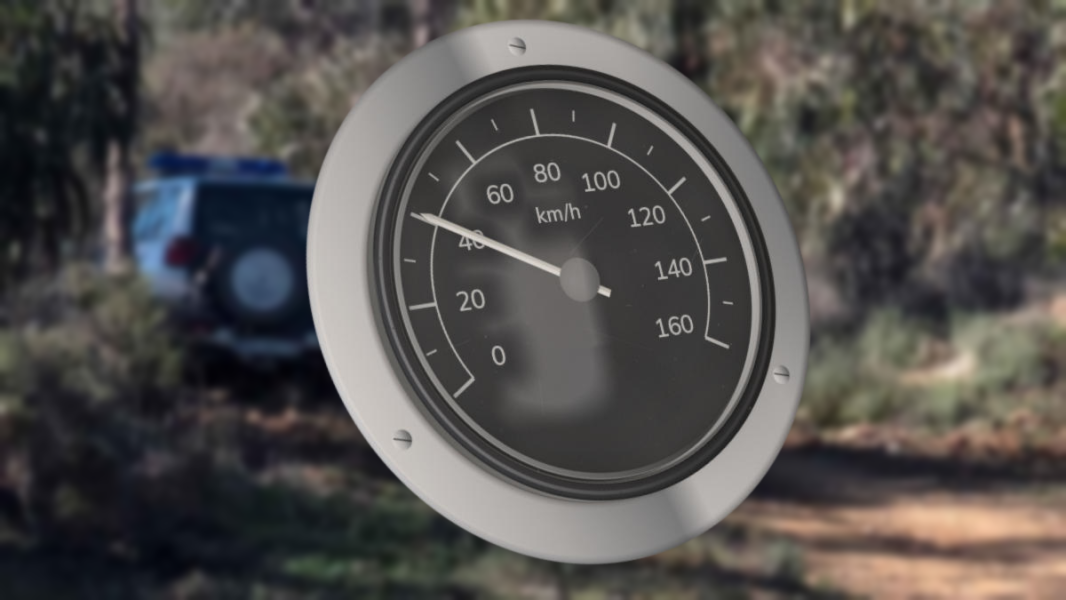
40 km/h
